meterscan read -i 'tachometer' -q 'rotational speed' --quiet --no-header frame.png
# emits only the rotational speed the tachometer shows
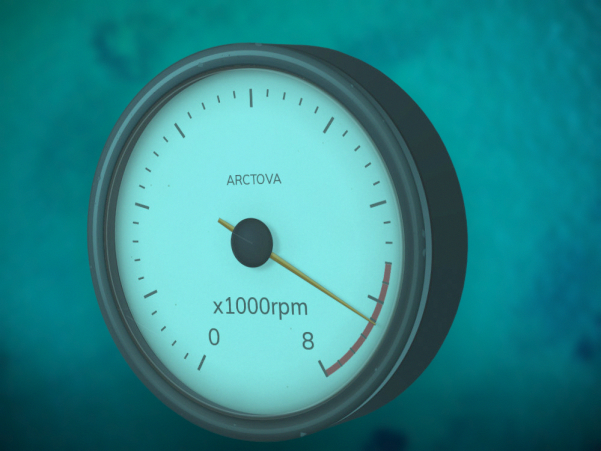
7200 rpm
